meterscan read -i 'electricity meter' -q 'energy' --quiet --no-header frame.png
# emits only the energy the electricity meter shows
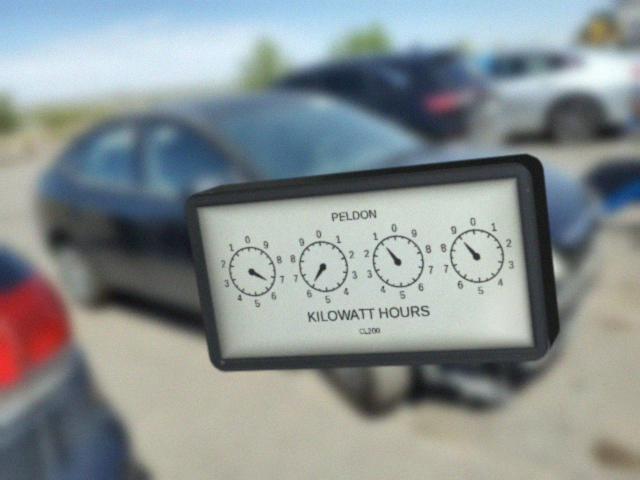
6609 kWh
